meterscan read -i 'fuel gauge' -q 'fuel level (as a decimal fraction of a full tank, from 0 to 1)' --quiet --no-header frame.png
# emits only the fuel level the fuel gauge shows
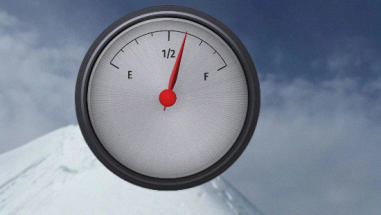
0.625
